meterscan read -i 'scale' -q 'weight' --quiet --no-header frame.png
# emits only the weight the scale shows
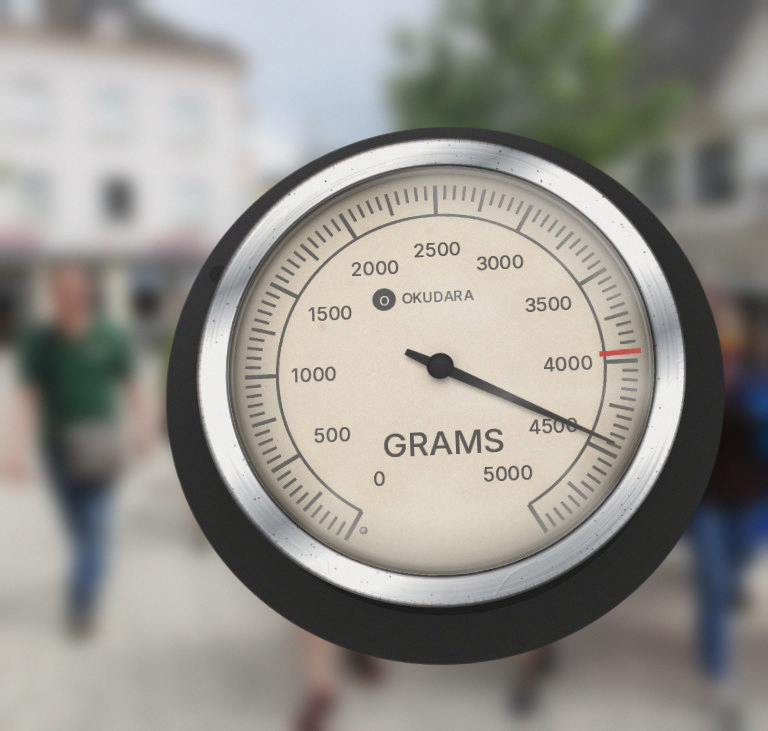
4450 g
